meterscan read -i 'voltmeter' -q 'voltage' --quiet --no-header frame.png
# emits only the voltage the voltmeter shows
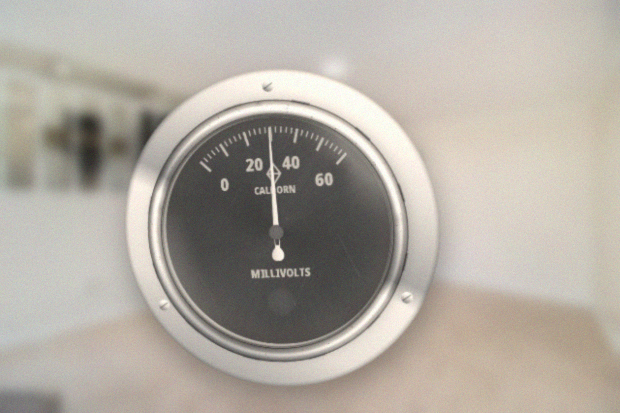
30 mV
